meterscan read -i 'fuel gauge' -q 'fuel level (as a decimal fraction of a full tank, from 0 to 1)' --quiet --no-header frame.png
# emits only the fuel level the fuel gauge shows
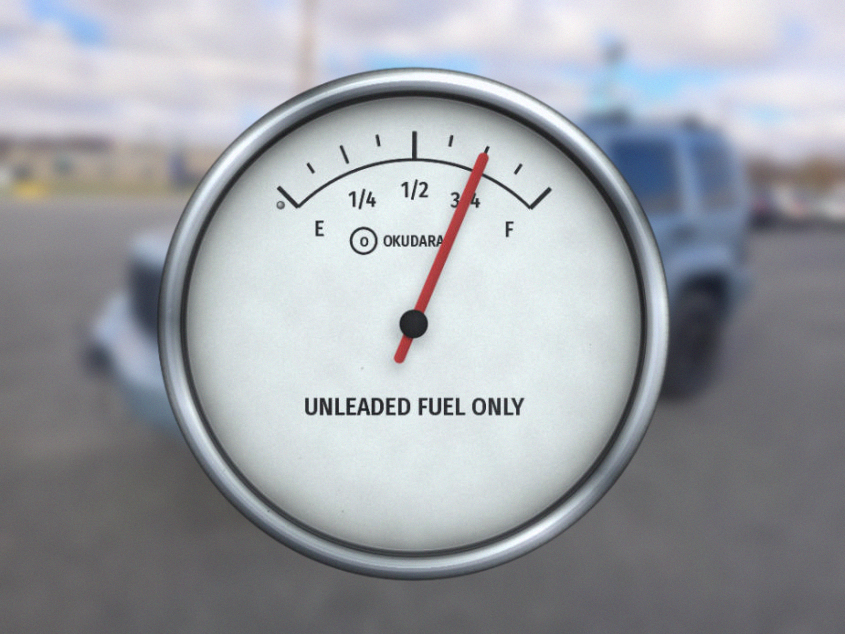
0.75
